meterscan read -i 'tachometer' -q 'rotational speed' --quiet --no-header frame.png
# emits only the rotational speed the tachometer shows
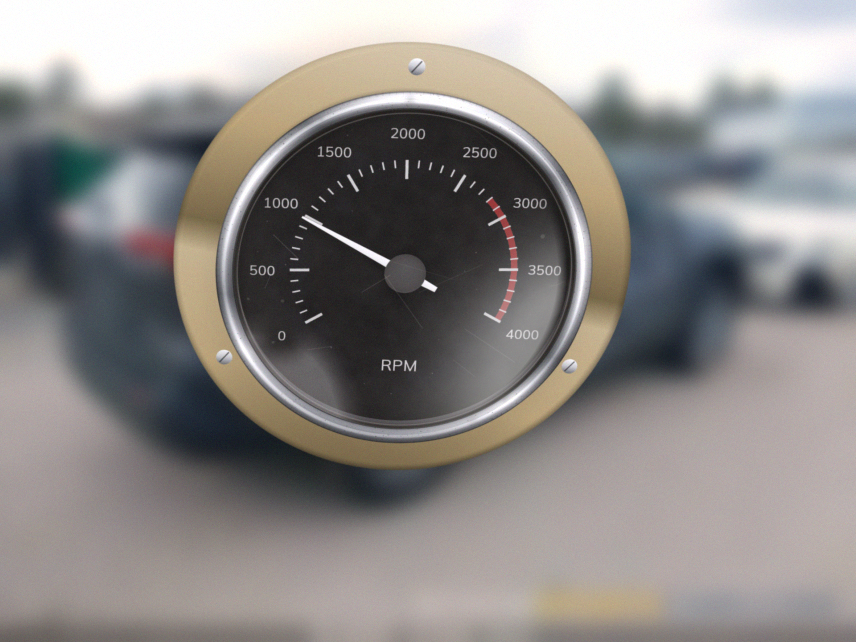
1000 rpm
